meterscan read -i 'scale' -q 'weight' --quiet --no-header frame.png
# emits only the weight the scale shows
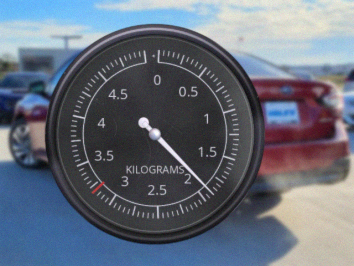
1.9 kg
